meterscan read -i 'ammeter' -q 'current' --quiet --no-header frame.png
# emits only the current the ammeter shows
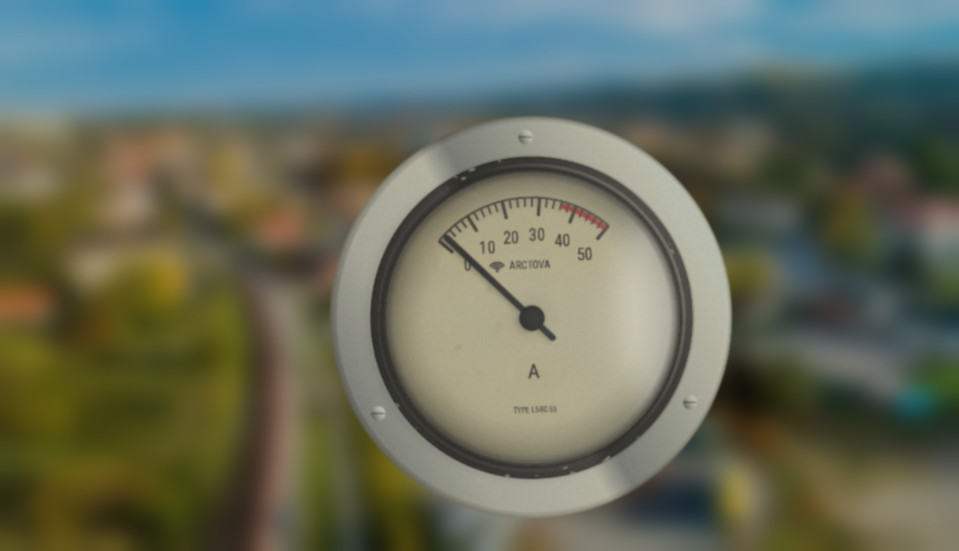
2 A
